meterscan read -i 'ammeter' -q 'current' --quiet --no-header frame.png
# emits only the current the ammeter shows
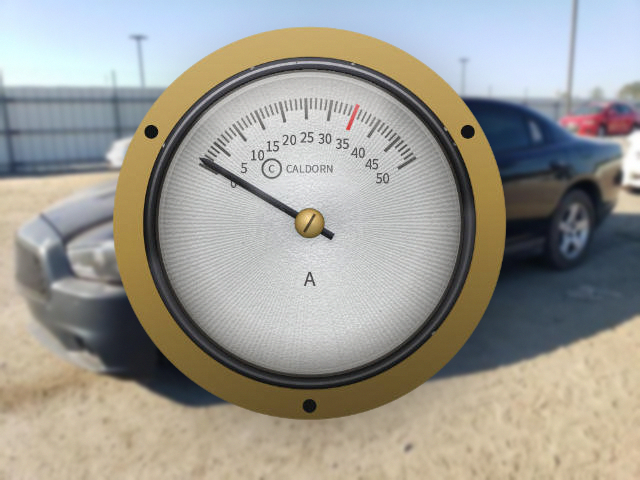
1 A
